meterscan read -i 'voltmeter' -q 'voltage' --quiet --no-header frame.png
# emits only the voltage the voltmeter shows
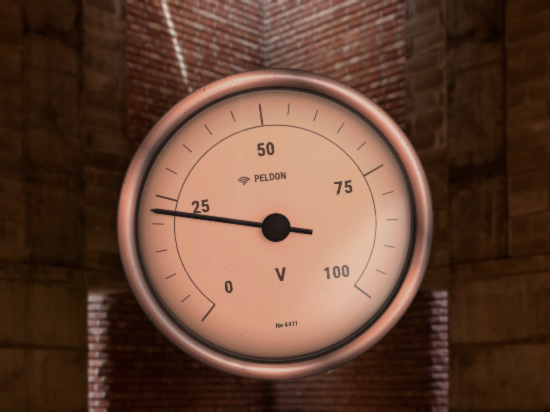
22.5 V
